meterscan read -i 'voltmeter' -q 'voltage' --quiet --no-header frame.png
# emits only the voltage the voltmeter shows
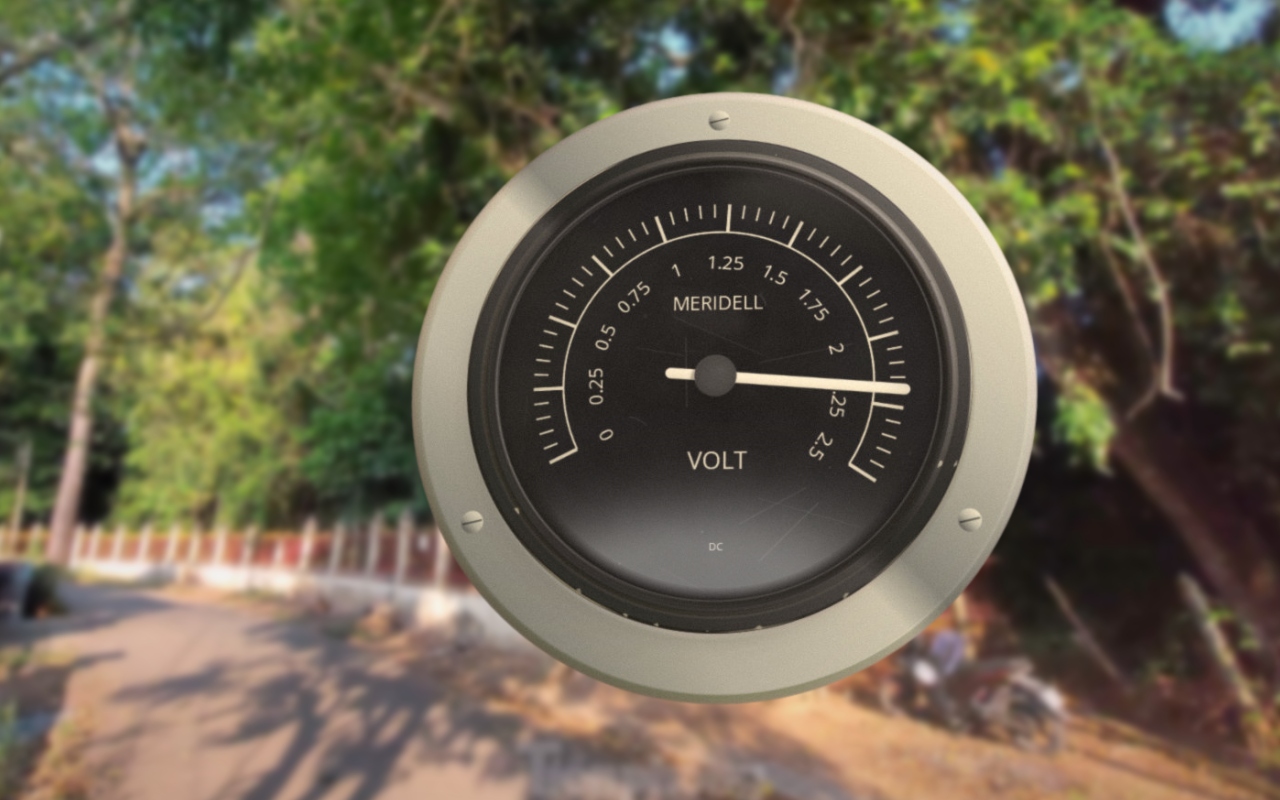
2.2 V
